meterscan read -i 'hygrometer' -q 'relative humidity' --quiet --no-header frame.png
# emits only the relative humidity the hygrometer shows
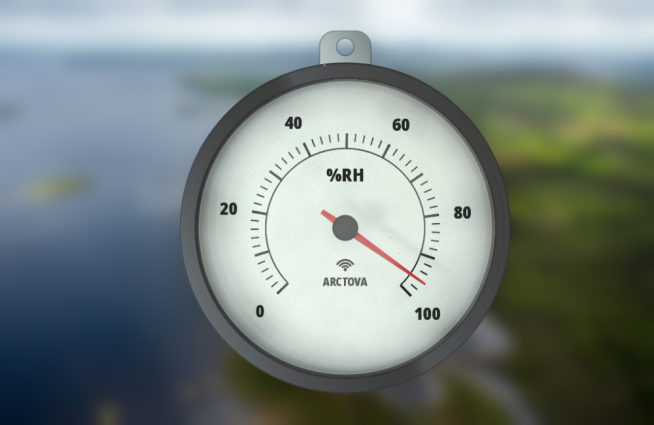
96 %
